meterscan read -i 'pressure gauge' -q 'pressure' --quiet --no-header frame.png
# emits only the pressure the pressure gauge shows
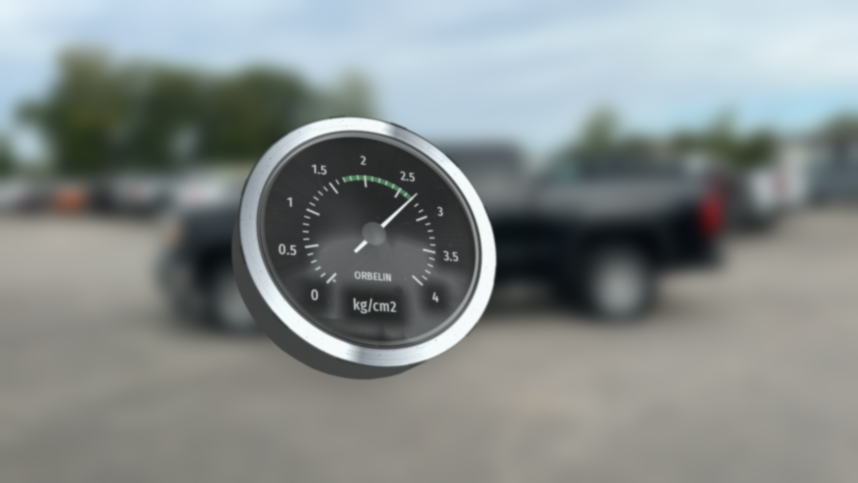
2.7 kg/cm²
